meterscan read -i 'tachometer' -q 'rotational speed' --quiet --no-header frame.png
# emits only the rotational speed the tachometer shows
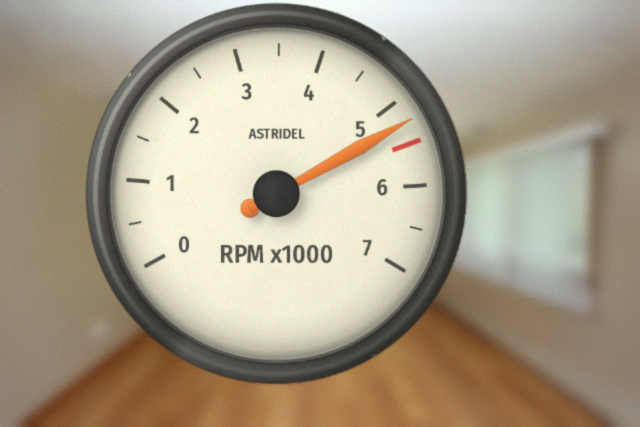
5250 rpm
